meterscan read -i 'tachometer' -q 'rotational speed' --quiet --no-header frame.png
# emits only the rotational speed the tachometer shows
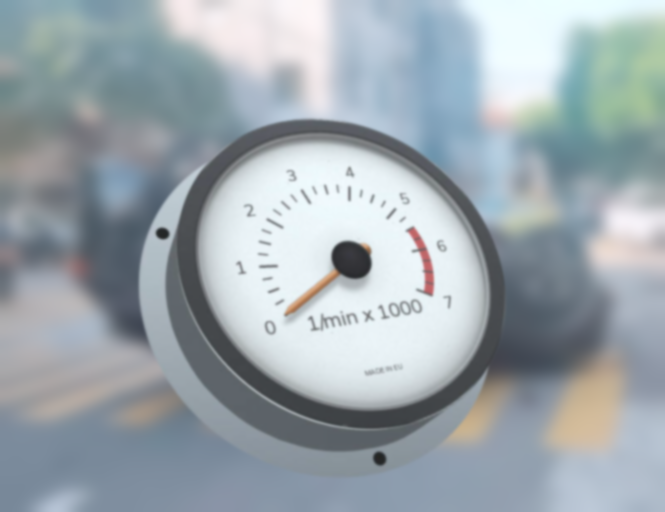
0 rpm
